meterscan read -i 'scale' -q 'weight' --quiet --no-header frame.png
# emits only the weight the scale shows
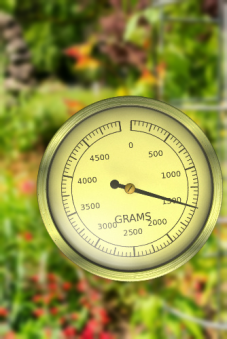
1500 g
